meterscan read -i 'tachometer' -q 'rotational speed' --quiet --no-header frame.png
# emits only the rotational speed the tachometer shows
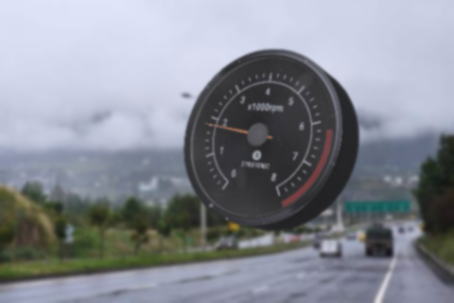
1800 rpm
